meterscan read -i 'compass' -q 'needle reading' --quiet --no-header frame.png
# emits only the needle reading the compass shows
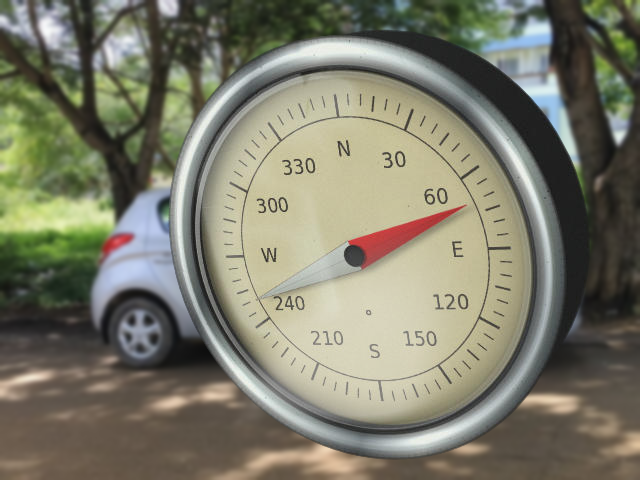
70 °
